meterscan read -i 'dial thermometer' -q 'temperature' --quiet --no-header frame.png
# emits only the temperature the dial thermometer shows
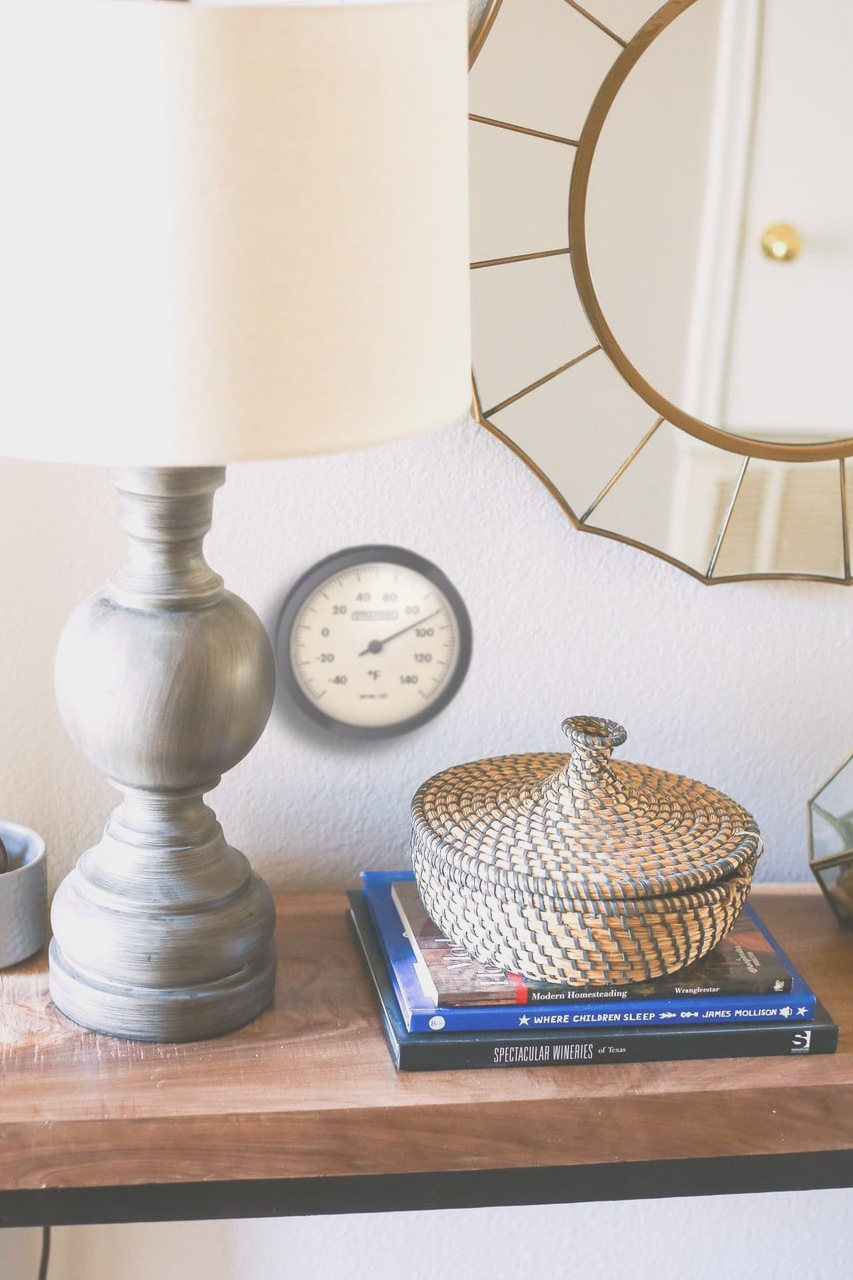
90 °F
